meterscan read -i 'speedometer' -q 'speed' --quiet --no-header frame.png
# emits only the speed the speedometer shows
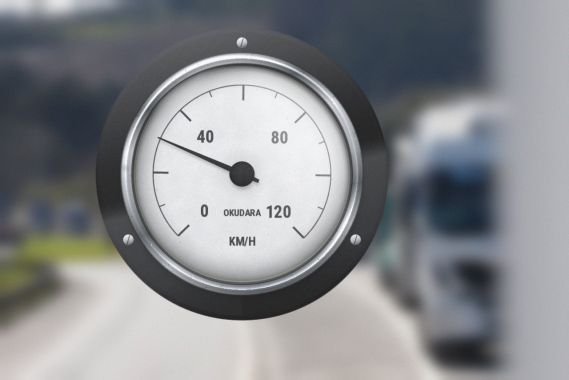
30 km/h
